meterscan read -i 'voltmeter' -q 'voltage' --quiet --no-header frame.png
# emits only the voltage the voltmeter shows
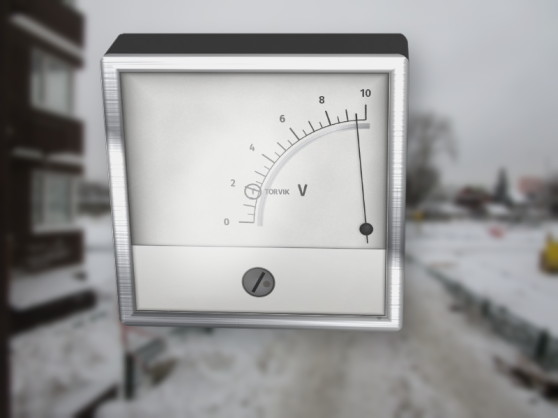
9.5 V
